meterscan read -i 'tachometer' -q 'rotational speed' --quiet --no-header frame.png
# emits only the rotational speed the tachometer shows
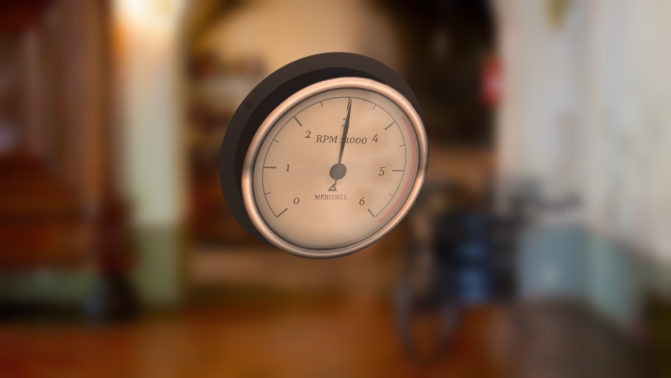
3000 rpm
